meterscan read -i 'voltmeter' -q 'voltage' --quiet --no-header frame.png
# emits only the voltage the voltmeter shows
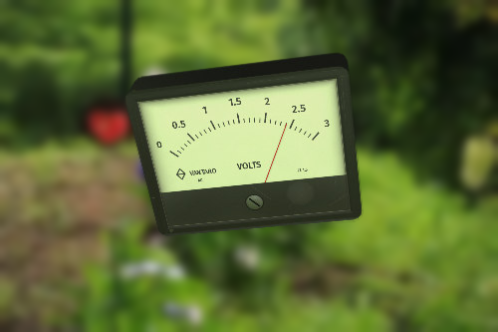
2.4 V
